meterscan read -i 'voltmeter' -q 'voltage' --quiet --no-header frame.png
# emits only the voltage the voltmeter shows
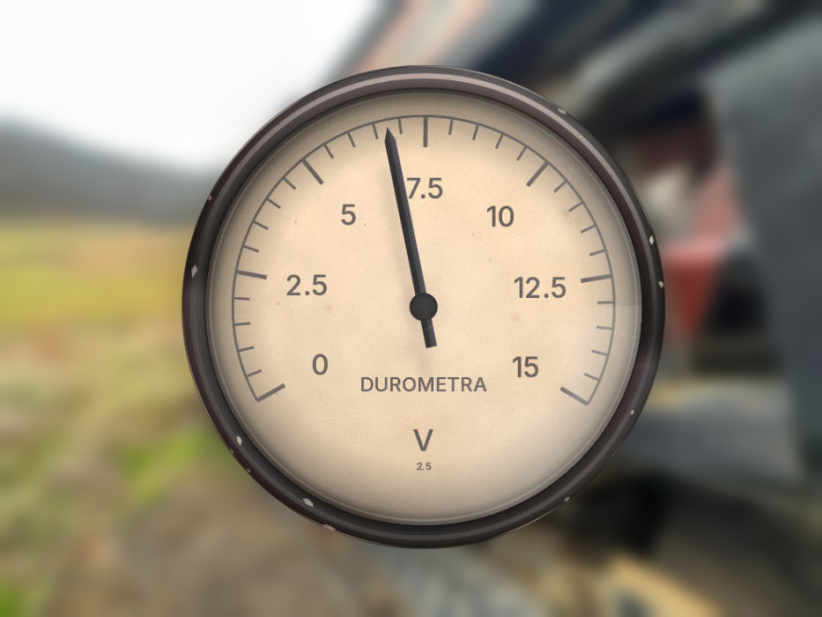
6.75 V
